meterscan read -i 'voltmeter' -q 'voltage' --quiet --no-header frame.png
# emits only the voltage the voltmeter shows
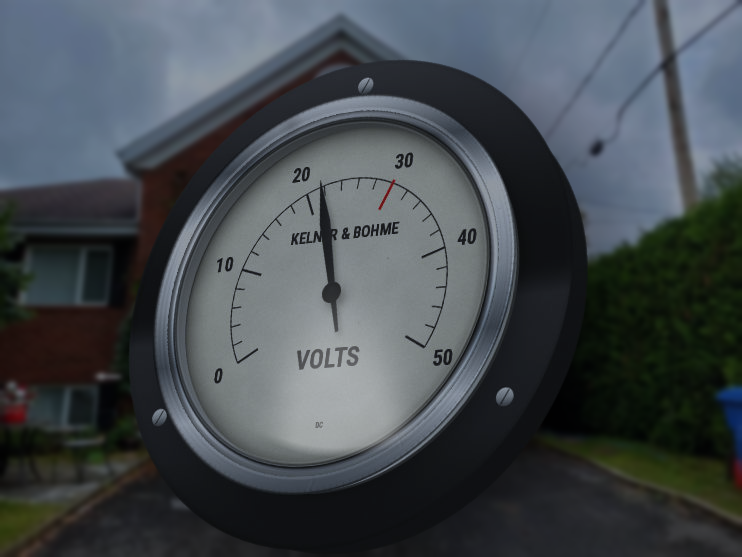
22 V
